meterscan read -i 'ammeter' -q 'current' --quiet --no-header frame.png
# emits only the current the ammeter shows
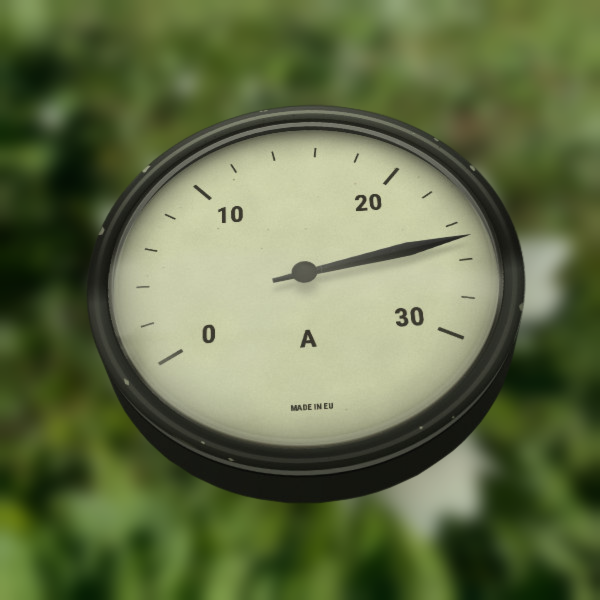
25 A
